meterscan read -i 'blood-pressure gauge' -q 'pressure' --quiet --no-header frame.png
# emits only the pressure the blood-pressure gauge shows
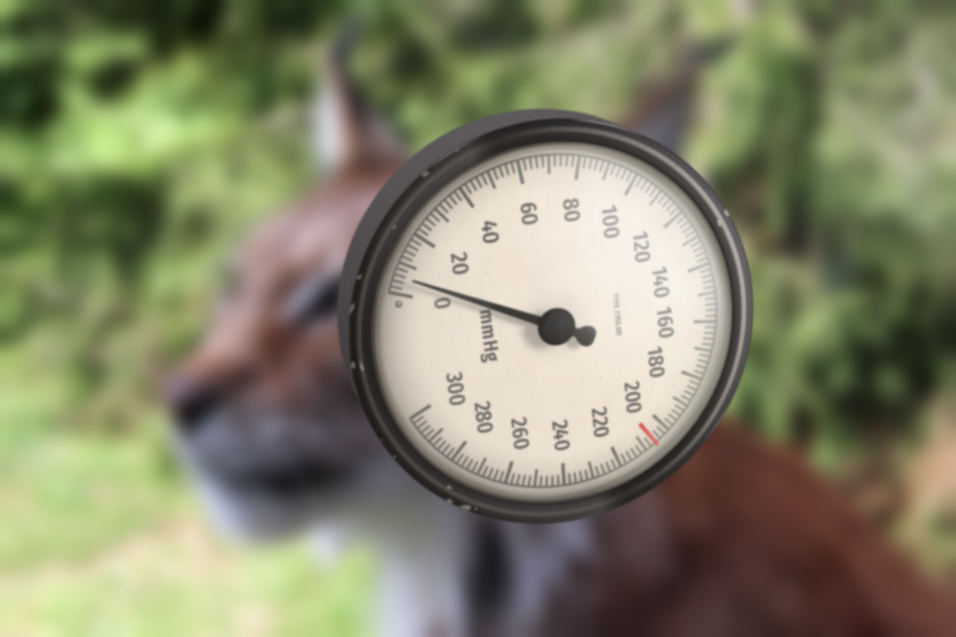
6 mmHg
